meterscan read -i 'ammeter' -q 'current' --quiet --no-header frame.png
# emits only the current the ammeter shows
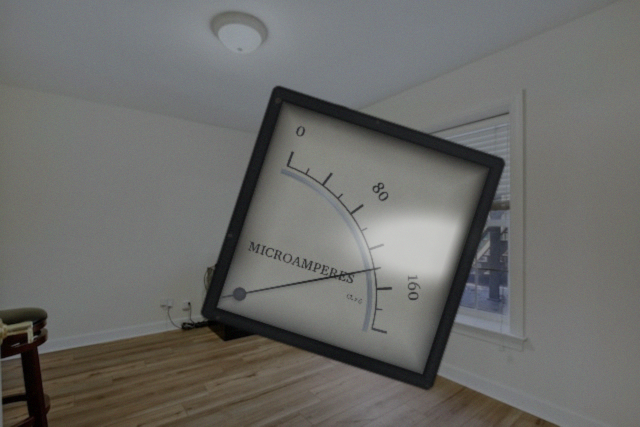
140 µA
